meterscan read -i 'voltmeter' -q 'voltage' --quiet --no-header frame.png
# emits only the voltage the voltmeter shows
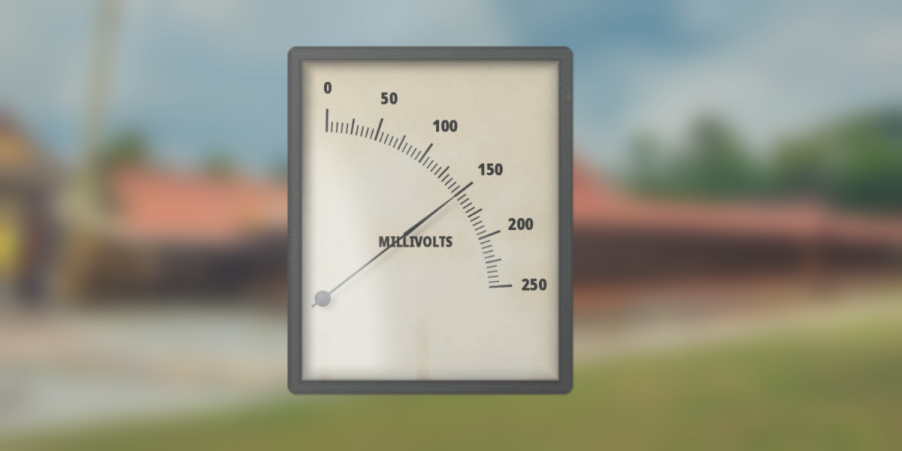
150 mV
